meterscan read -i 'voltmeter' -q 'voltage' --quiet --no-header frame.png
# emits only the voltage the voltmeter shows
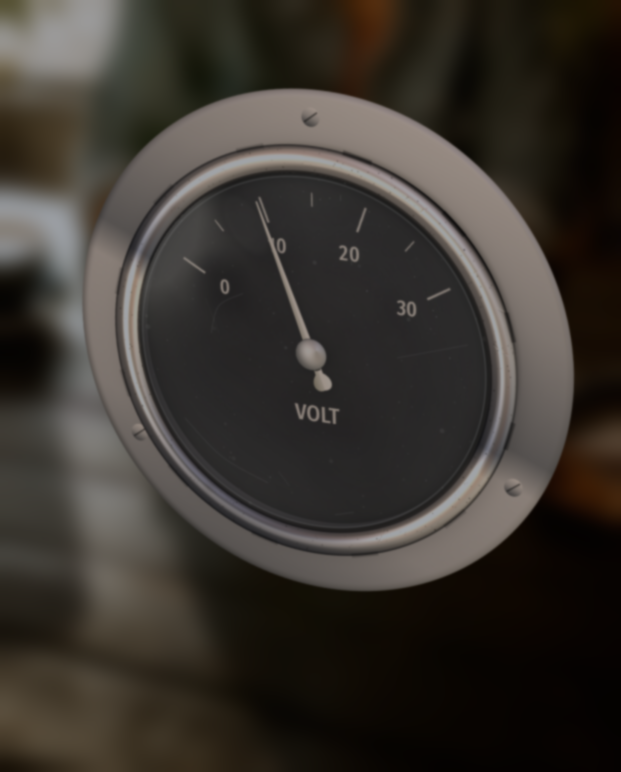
10 V
